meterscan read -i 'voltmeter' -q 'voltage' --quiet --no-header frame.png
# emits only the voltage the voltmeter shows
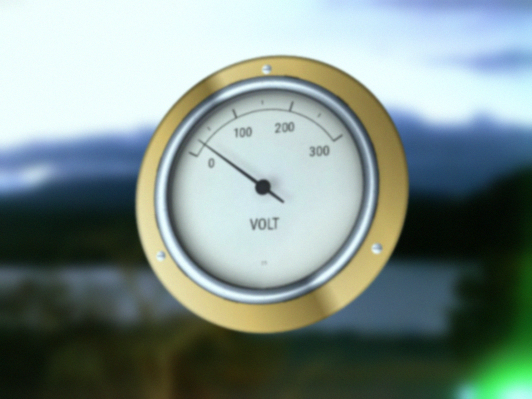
25 V
